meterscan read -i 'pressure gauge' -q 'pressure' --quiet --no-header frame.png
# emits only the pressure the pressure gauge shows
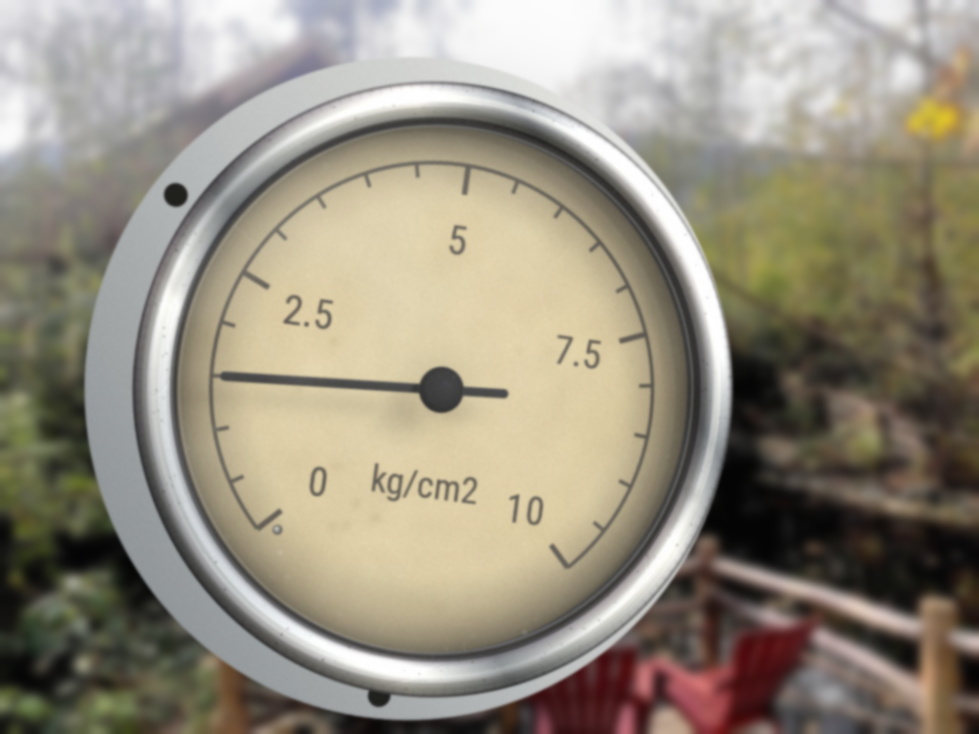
1.5 kg/cm²
